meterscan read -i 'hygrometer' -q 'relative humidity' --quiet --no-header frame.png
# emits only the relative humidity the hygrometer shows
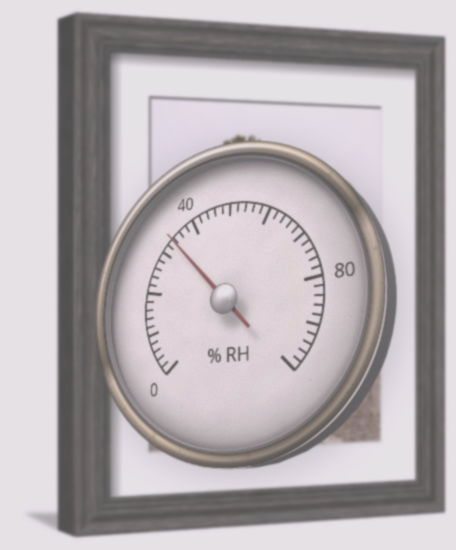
34 %
